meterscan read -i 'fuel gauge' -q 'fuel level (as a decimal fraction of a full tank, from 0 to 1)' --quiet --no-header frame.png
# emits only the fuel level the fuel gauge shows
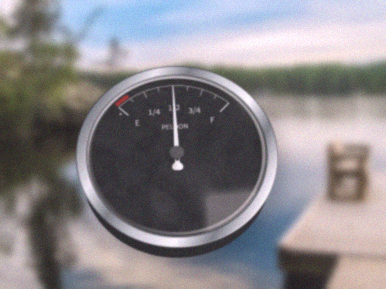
0.5
